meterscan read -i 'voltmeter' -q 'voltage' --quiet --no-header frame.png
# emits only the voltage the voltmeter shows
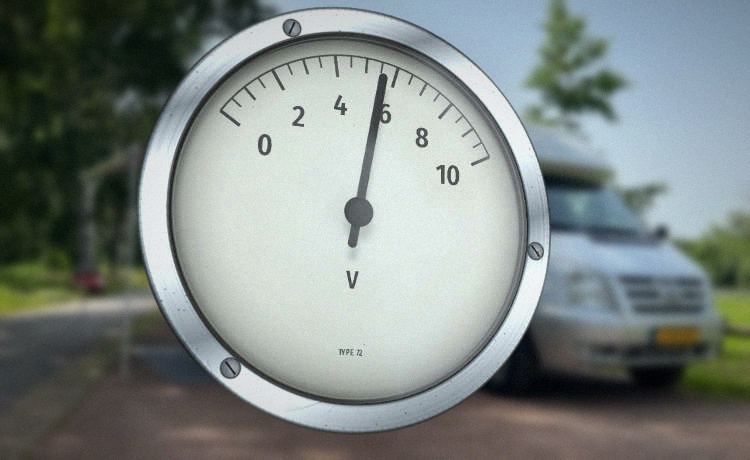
5.5 V
